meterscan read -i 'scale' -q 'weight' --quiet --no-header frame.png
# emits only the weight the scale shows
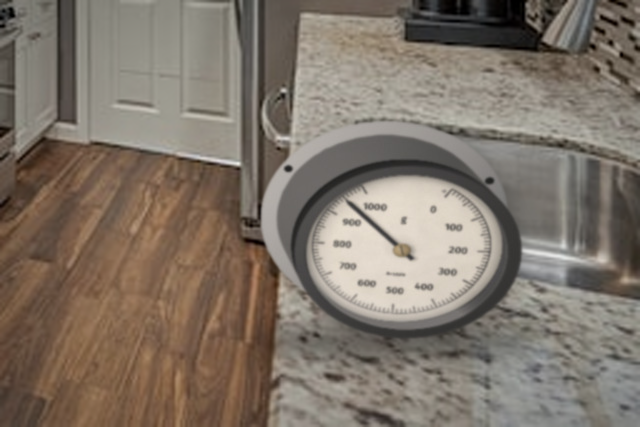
950 g
